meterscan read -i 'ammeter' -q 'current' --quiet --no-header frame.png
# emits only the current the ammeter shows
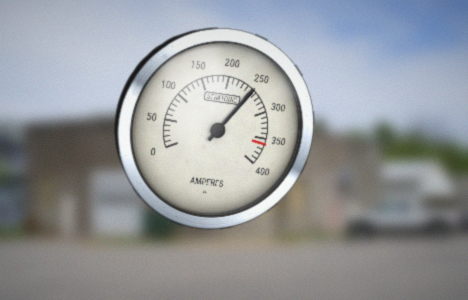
250 A
